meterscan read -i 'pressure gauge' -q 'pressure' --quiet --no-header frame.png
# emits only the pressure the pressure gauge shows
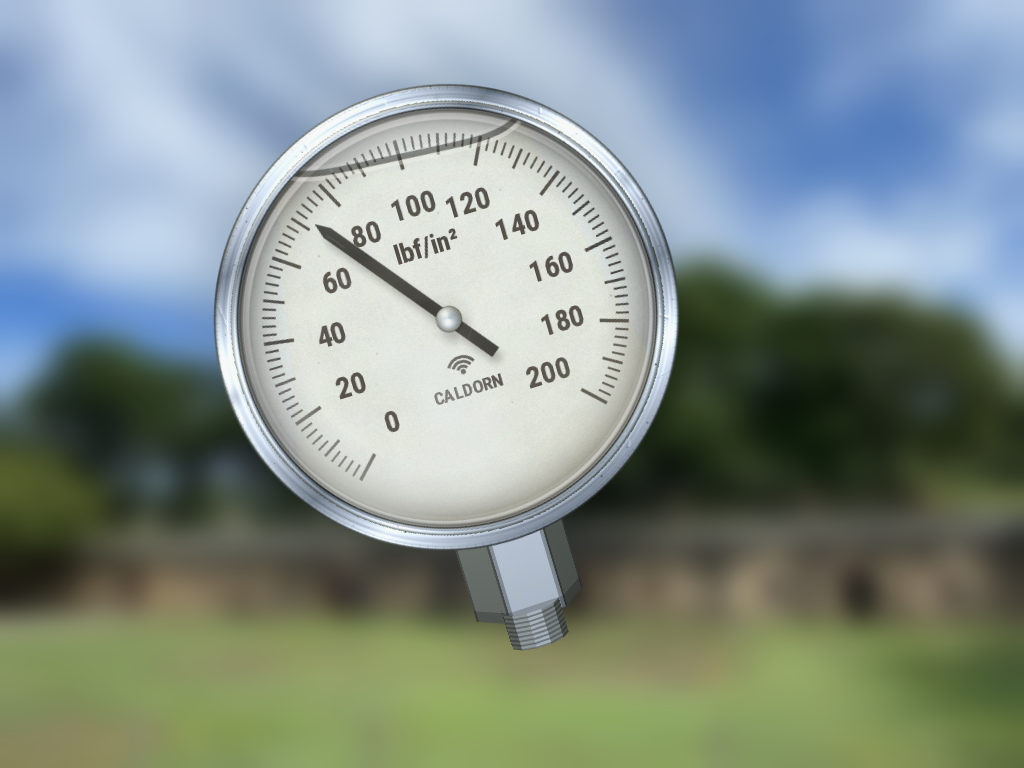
72 psi
